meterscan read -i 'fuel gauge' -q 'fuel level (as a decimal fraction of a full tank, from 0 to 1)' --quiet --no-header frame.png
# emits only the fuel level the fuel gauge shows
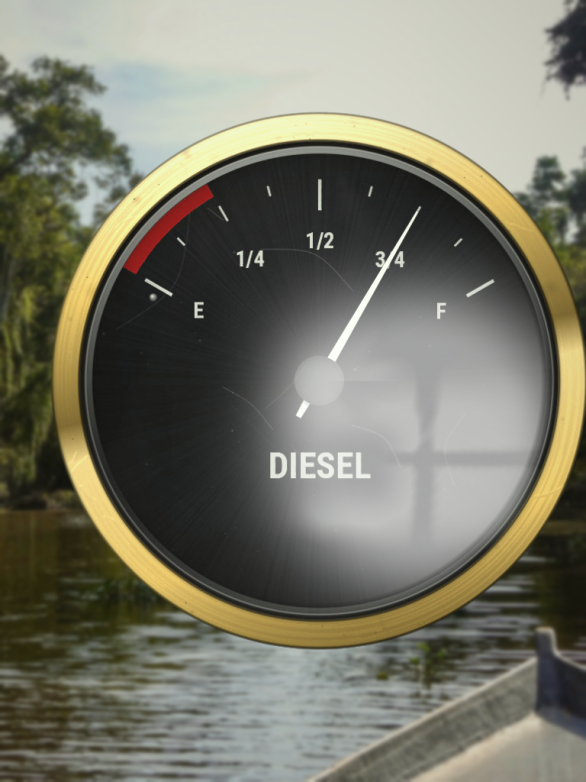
0.75
